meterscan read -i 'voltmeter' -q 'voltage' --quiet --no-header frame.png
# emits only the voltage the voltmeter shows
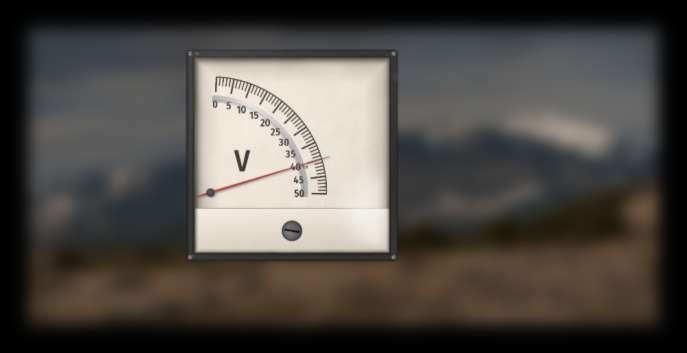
40 V
